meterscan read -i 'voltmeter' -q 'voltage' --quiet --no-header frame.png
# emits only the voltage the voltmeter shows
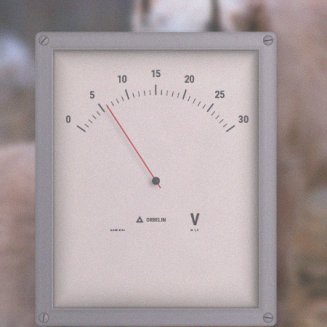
6 V
